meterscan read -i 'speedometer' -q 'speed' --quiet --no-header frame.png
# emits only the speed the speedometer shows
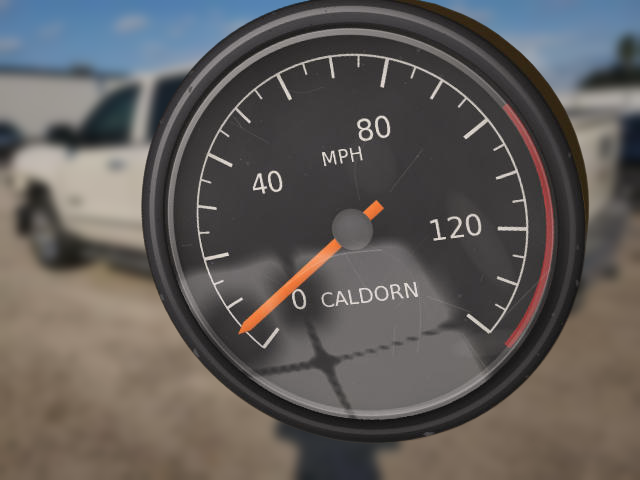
5 mph
